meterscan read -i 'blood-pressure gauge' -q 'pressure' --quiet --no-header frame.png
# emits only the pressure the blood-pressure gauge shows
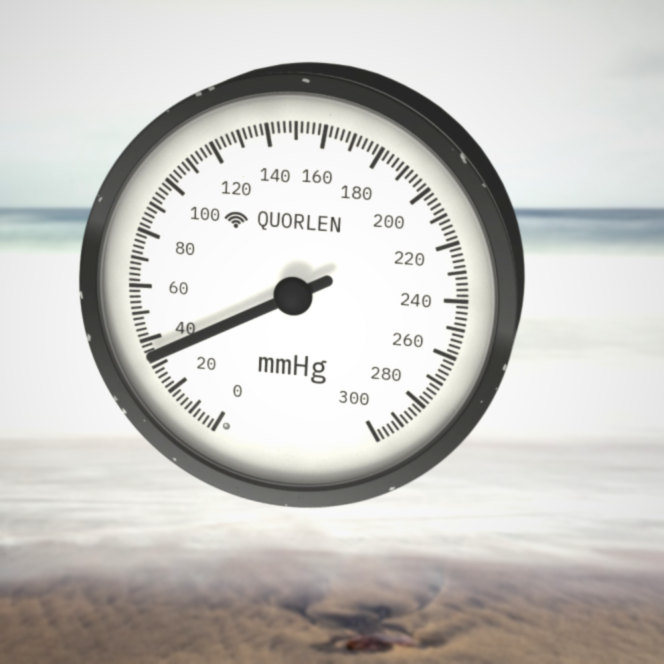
34 mmHg
